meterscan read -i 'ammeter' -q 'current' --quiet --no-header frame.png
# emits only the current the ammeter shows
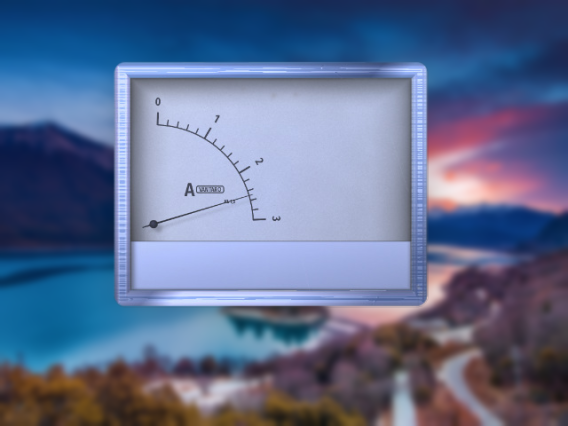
2.5 A
